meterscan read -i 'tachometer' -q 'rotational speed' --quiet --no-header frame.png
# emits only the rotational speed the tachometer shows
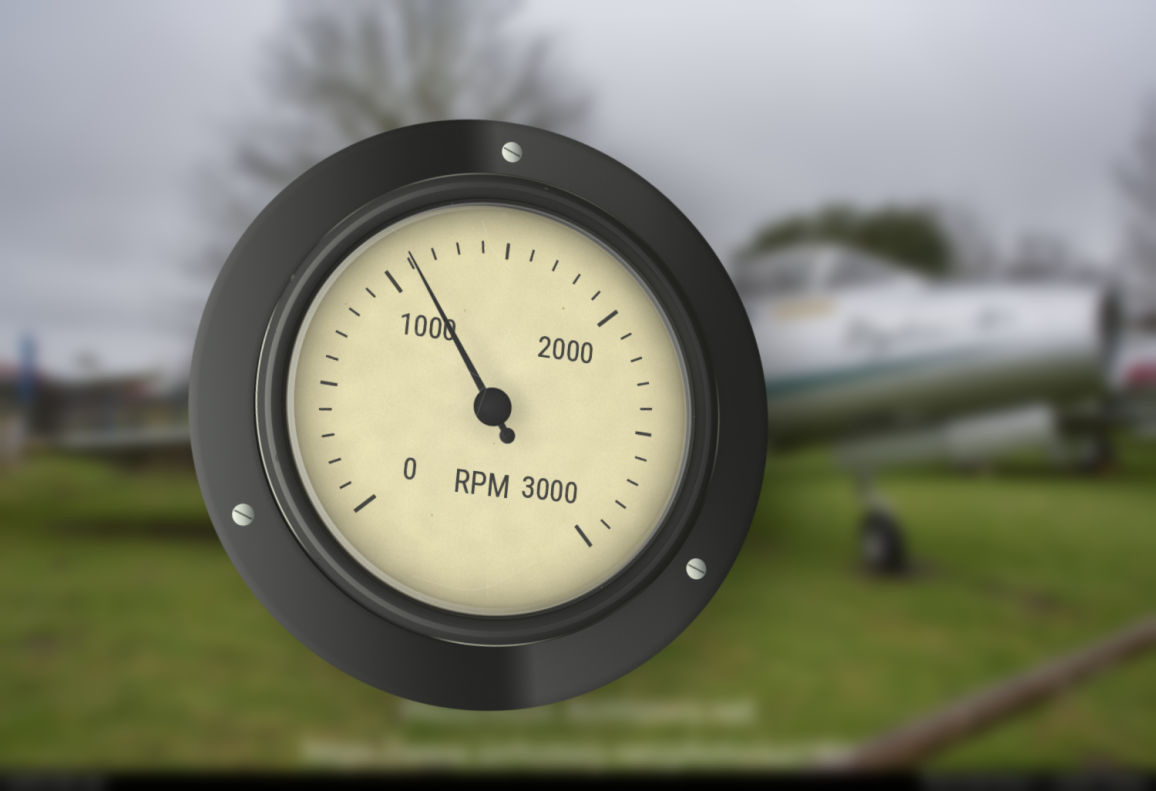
1100 rpm
